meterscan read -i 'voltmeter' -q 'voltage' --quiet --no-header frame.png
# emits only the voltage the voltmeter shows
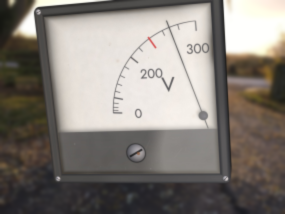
270 V
